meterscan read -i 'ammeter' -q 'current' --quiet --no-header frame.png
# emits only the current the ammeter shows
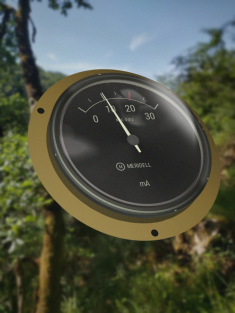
10 mA
